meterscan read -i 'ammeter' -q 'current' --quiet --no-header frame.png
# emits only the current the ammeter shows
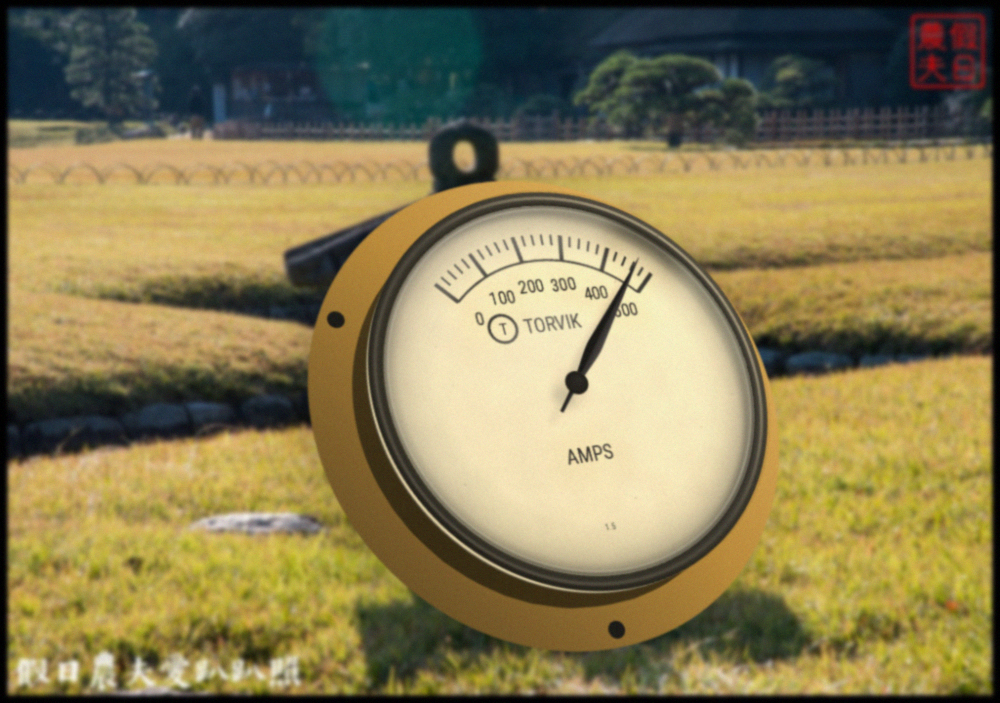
460 A
